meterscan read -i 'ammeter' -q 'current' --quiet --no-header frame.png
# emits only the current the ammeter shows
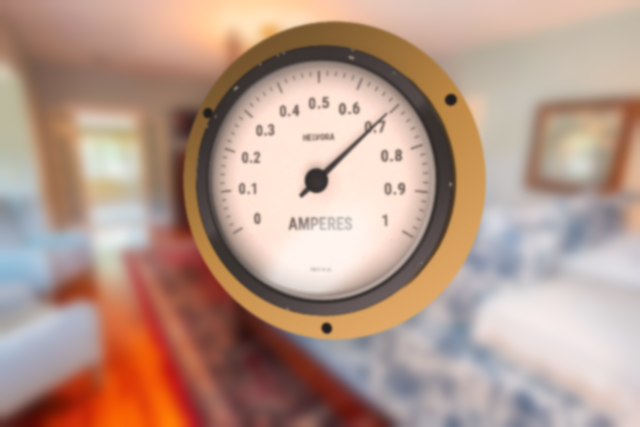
0.7 A
